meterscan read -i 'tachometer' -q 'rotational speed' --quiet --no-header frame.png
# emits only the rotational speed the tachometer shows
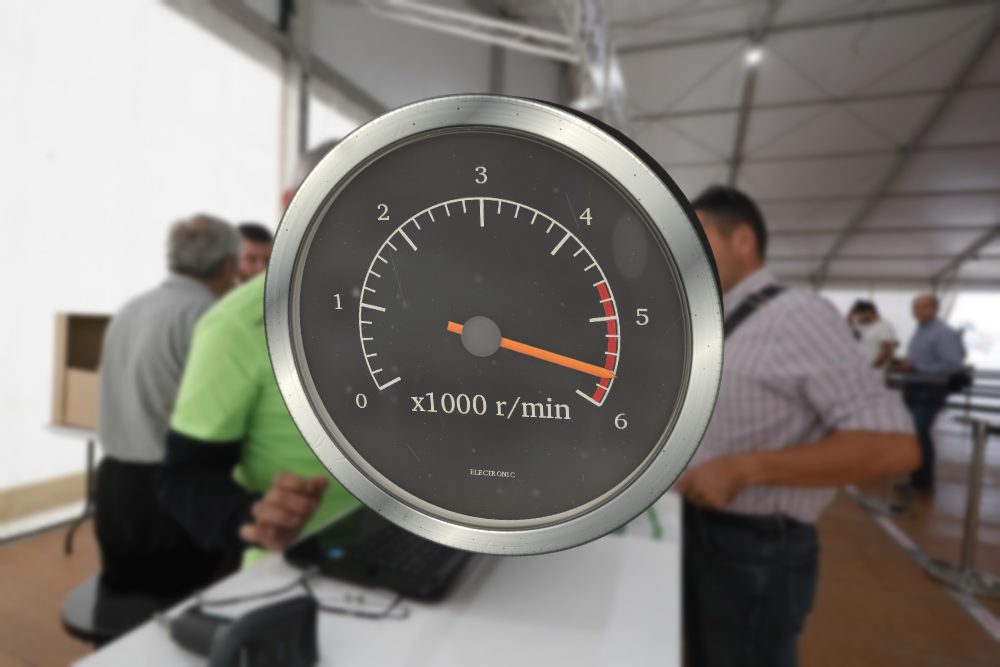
5600 rpm
